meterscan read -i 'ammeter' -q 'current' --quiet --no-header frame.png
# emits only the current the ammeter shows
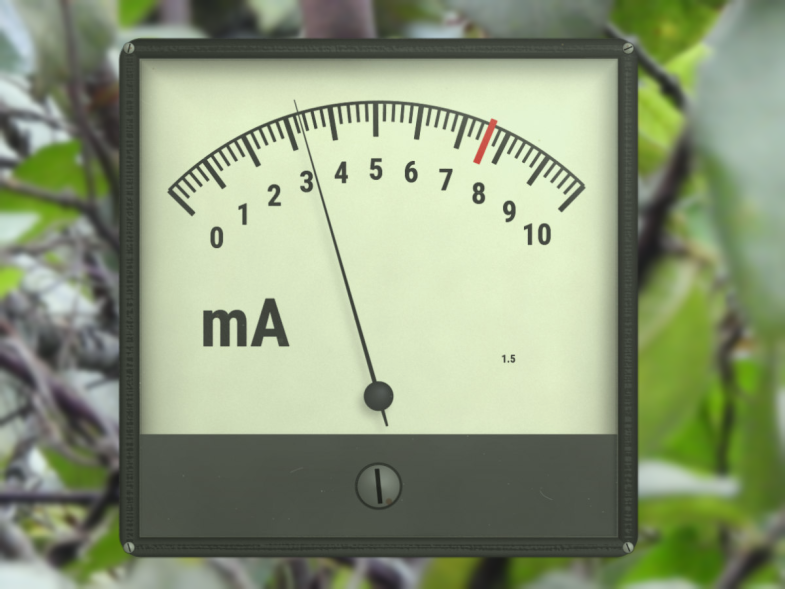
3.3 mA
